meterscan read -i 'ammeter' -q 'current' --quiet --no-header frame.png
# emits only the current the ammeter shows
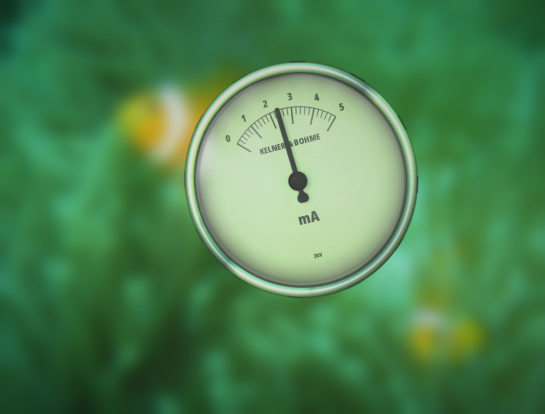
2.4 mA
